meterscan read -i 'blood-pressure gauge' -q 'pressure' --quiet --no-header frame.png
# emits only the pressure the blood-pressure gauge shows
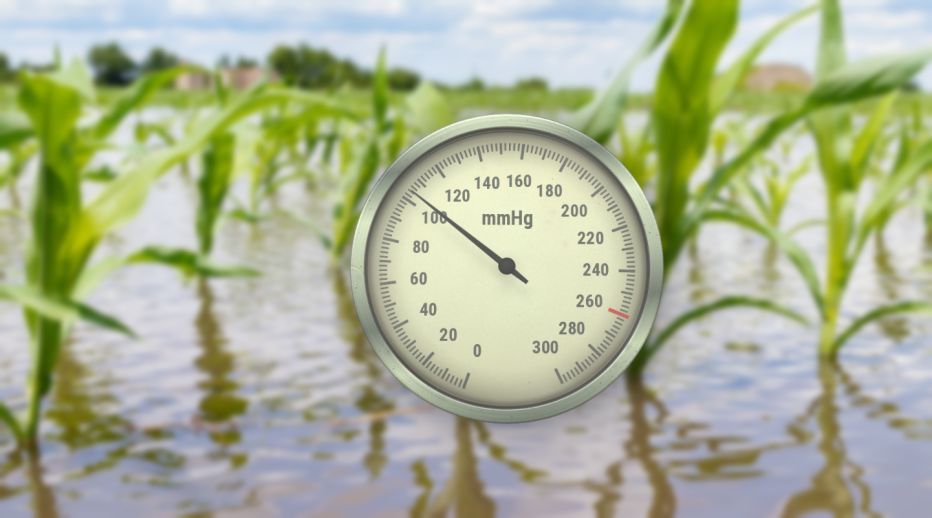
104 mmHg
